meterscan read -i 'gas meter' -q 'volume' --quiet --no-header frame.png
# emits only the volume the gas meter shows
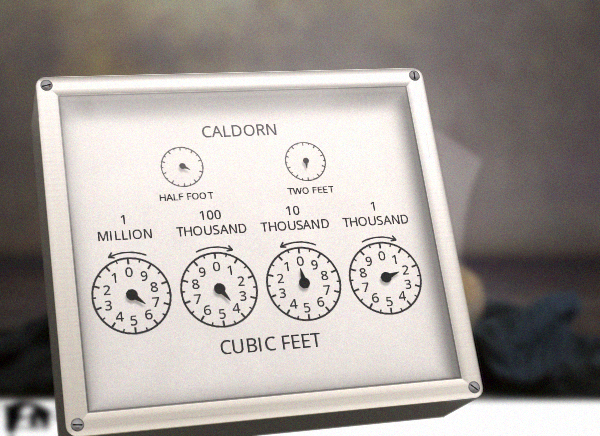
640200 ft³
